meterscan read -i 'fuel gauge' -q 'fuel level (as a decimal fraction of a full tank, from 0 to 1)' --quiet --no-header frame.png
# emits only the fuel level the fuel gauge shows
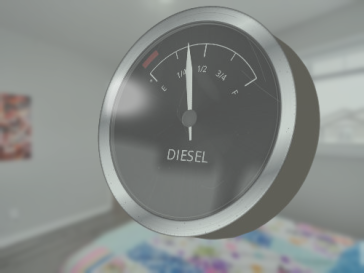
0.375
